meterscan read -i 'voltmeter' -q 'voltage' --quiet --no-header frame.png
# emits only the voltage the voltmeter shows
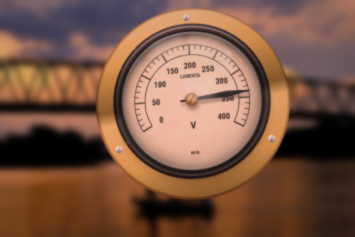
340 V
